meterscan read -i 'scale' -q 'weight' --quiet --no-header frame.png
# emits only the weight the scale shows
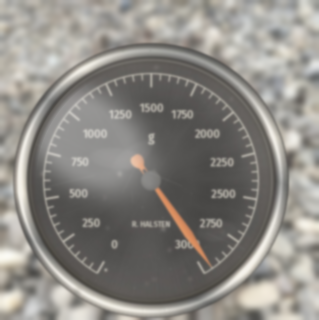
2950 g
